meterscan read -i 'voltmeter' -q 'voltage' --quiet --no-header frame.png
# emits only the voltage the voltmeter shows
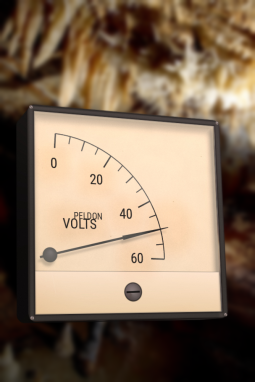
50 V
